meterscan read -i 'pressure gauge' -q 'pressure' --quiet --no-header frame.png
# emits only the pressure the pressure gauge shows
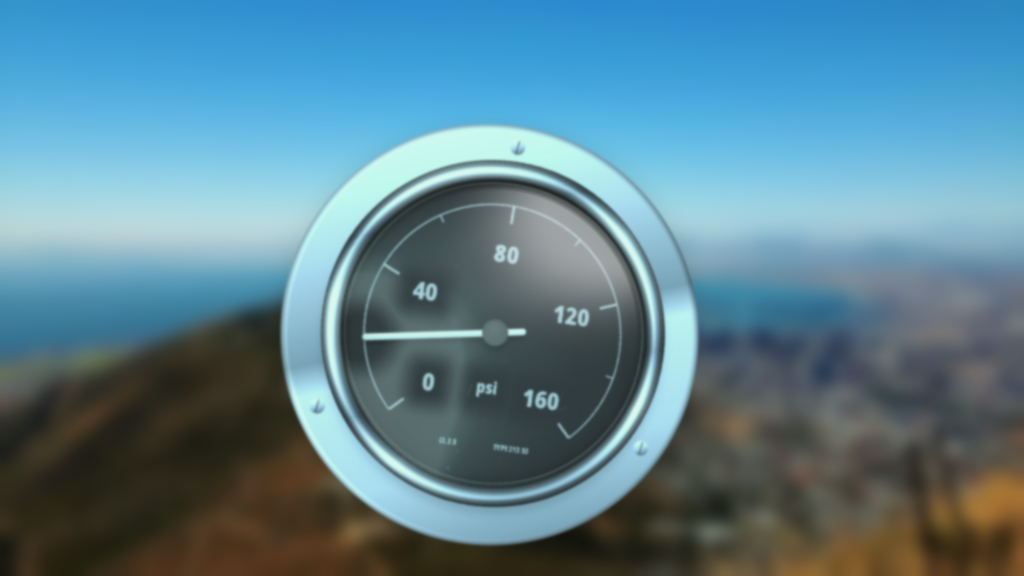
20 psi
